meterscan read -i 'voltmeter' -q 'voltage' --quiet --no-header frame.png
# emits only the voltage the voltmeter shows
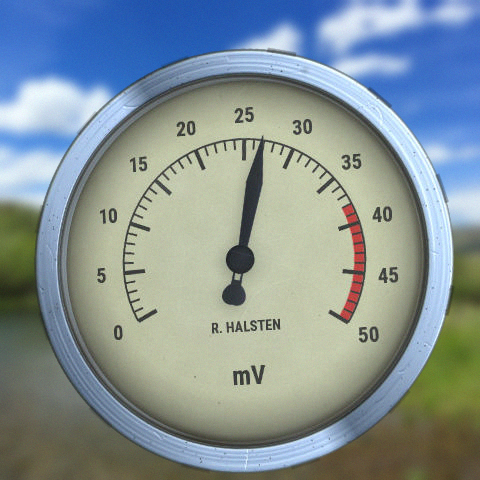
27 mV
